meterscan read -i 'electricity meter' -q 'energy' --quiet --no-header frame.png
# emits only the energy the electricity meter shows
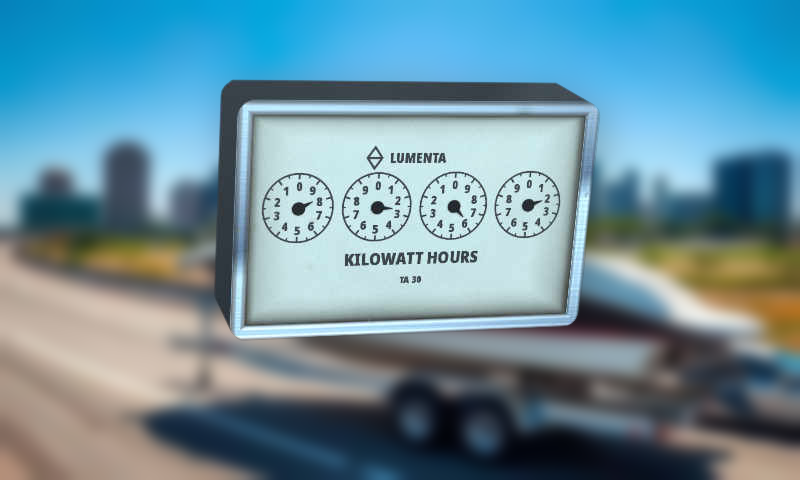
8262 kWh
